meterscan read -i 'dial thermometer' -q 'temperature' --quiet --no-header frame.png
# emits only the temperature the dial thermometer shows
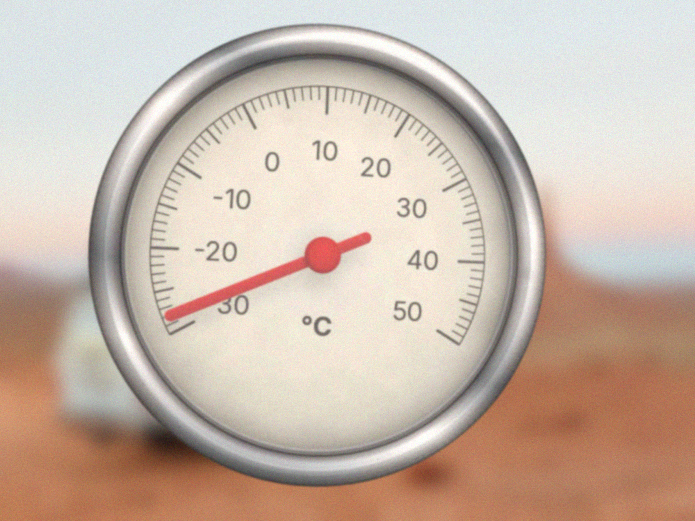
-28 °C
